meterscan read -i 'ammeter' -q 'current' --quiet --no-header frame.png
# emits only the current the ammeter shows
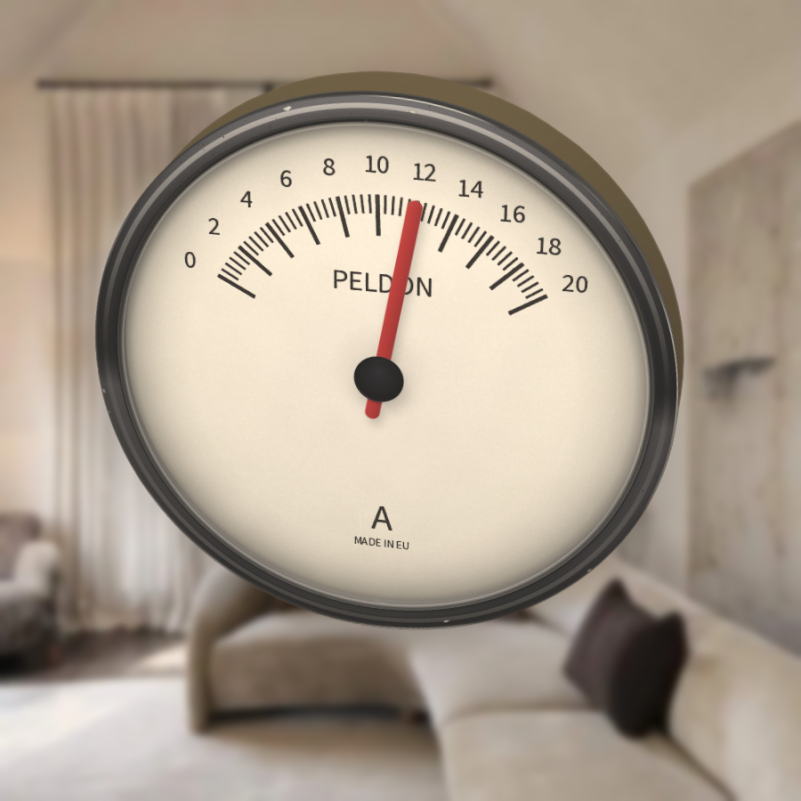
12 A
